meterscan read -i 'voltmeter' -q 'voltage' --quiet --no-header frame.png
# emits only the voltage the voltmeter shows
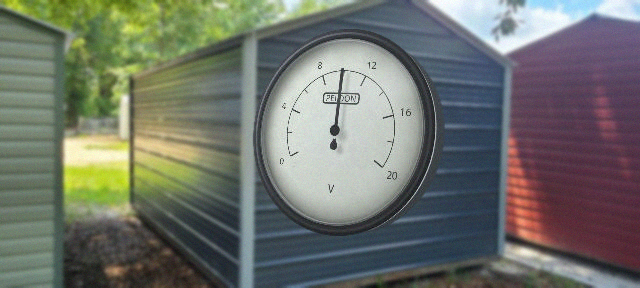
10 V
